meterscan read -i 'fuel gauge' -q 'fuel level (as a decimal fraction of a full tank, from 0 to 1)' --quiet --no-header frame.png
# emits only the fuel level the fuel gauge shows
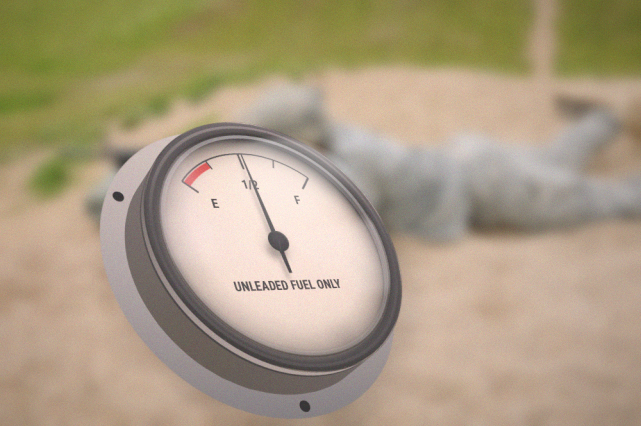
0.5
